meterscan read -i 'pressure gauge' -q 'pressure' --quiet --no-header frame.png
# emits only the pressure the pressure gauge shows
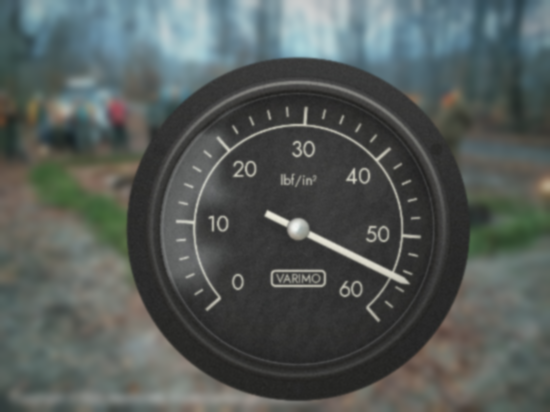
55 psi
